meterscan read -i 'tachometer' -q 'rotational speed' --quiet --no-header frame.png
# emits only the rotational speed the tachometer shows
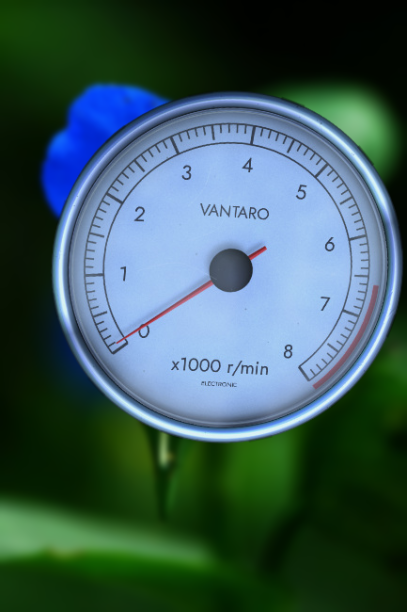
100 rpm
